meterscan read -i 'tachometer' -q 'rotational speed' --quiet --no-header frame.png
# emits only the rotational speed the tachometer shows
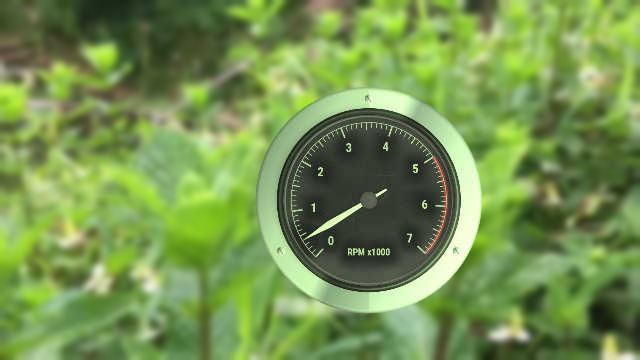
400 rpm
